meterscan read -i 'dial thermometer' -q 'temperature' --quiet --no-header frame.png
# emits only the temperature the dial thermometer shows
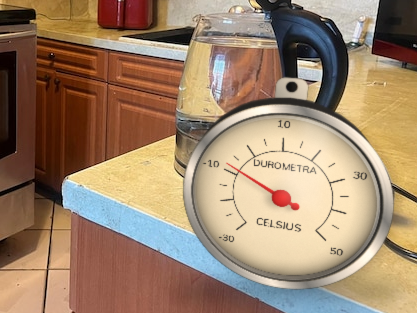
-7.5 °C
